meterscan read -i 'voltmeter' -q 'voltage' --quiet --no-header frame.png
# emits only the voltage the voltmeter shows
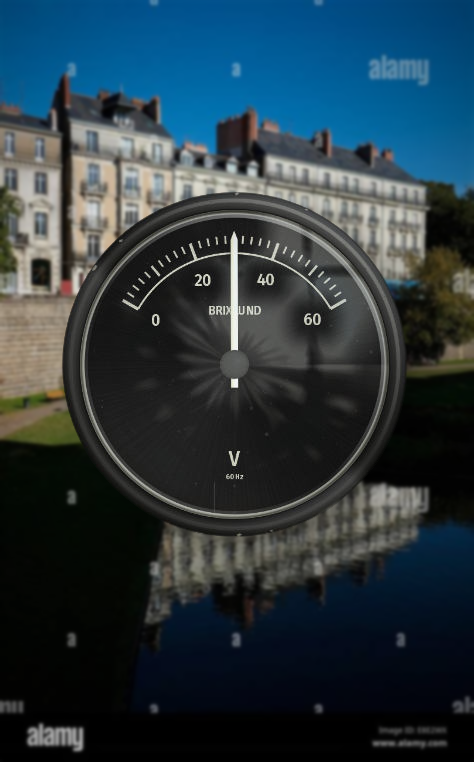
30 V
